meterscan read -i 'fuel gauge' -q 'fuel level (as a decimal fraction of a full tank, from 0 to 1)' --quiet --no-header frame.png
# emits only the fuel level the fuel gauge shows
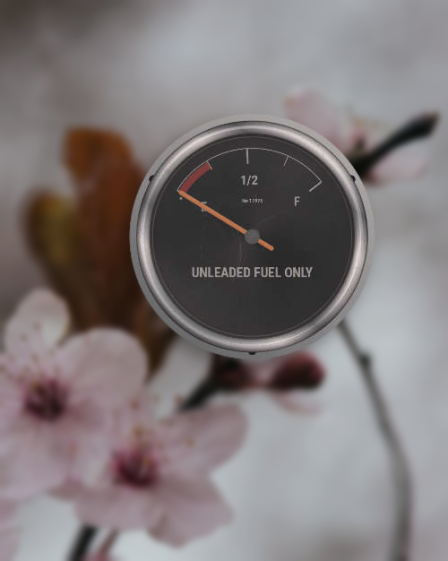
0
